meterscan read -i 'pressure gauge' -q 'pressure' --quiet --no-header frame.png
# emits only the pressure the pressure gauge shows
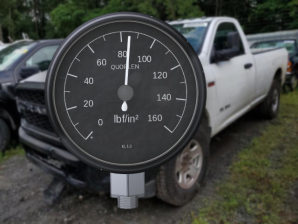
85 psi
